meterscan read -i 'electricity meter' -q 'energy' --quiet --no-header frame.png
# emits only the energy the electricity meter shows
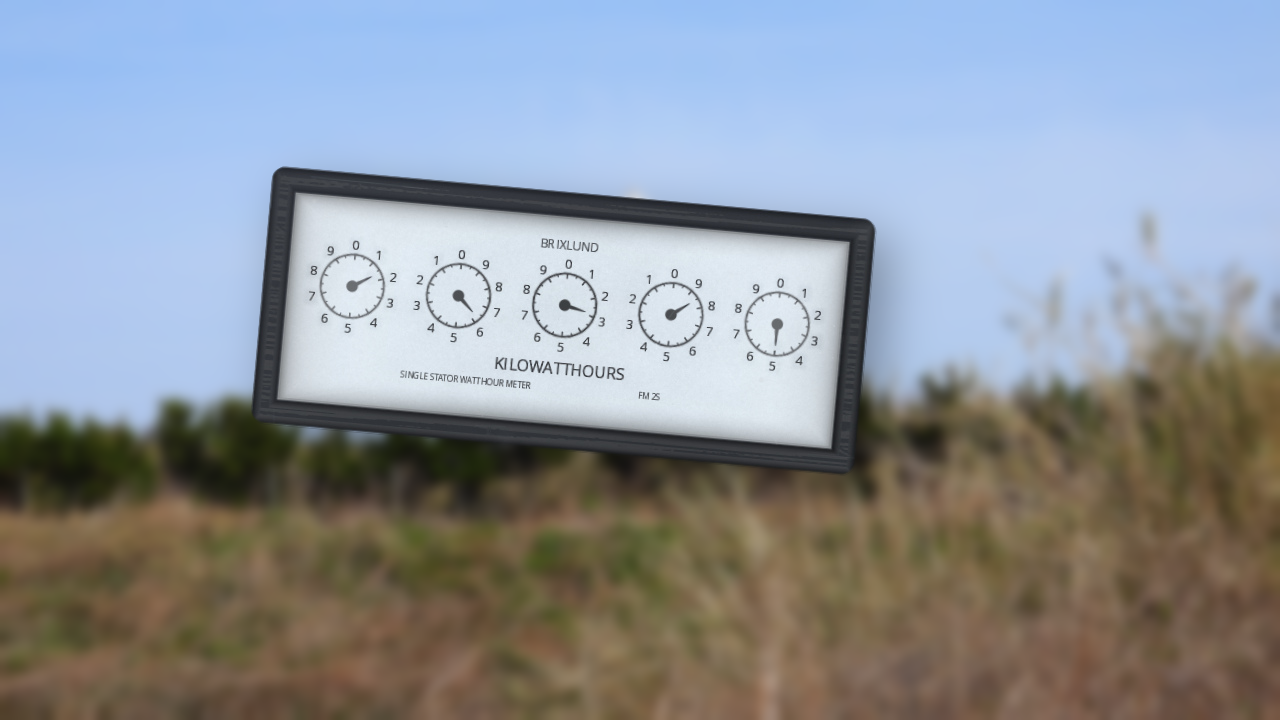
16285 kWh
